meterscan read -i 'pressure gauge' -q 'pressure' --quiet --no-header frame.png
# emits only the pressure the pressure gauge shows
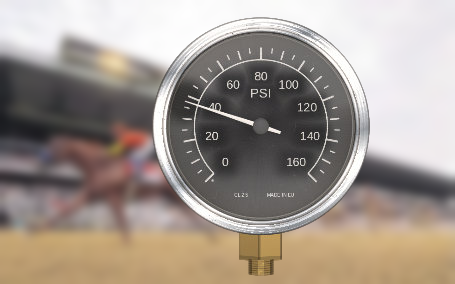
37.5 psi
